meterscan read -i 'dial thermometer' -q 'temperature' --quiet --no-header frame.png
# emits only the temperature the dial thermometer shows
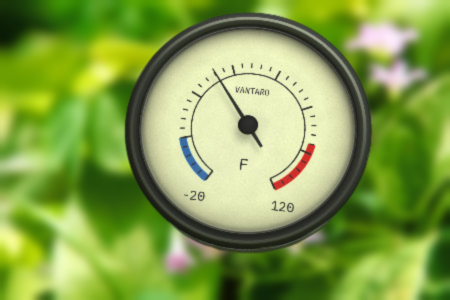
32 °F
